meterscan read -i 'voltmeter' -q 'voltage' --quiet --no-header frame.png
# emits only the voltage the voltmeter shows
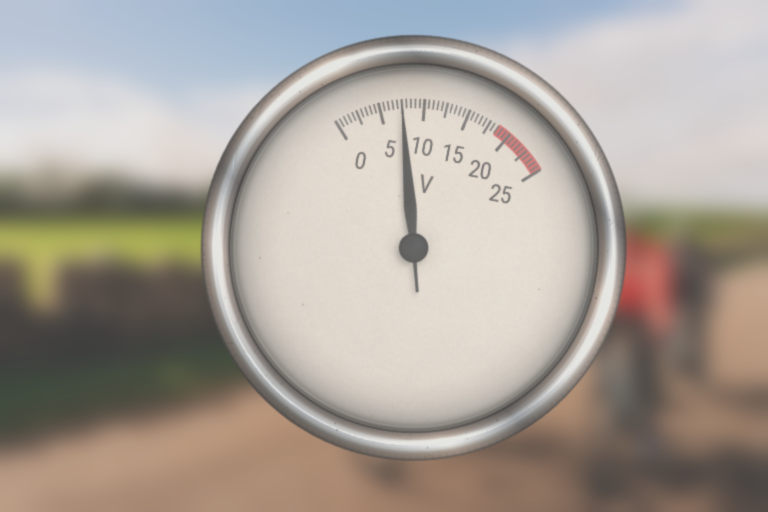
7.5 V
